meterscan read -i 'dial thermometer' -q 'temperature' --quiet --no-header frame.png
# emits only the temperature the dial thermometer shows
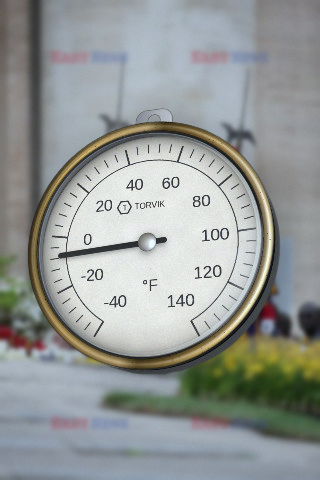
-8 °F
